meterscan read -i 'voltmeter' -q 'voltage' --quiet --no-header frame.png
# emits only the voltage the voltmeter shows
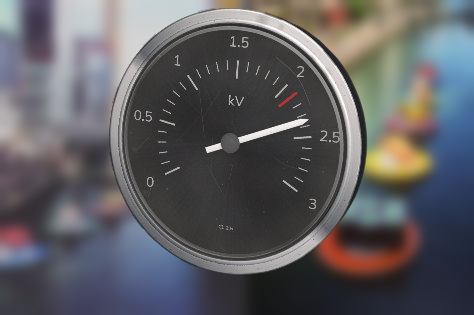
2.35 kV
